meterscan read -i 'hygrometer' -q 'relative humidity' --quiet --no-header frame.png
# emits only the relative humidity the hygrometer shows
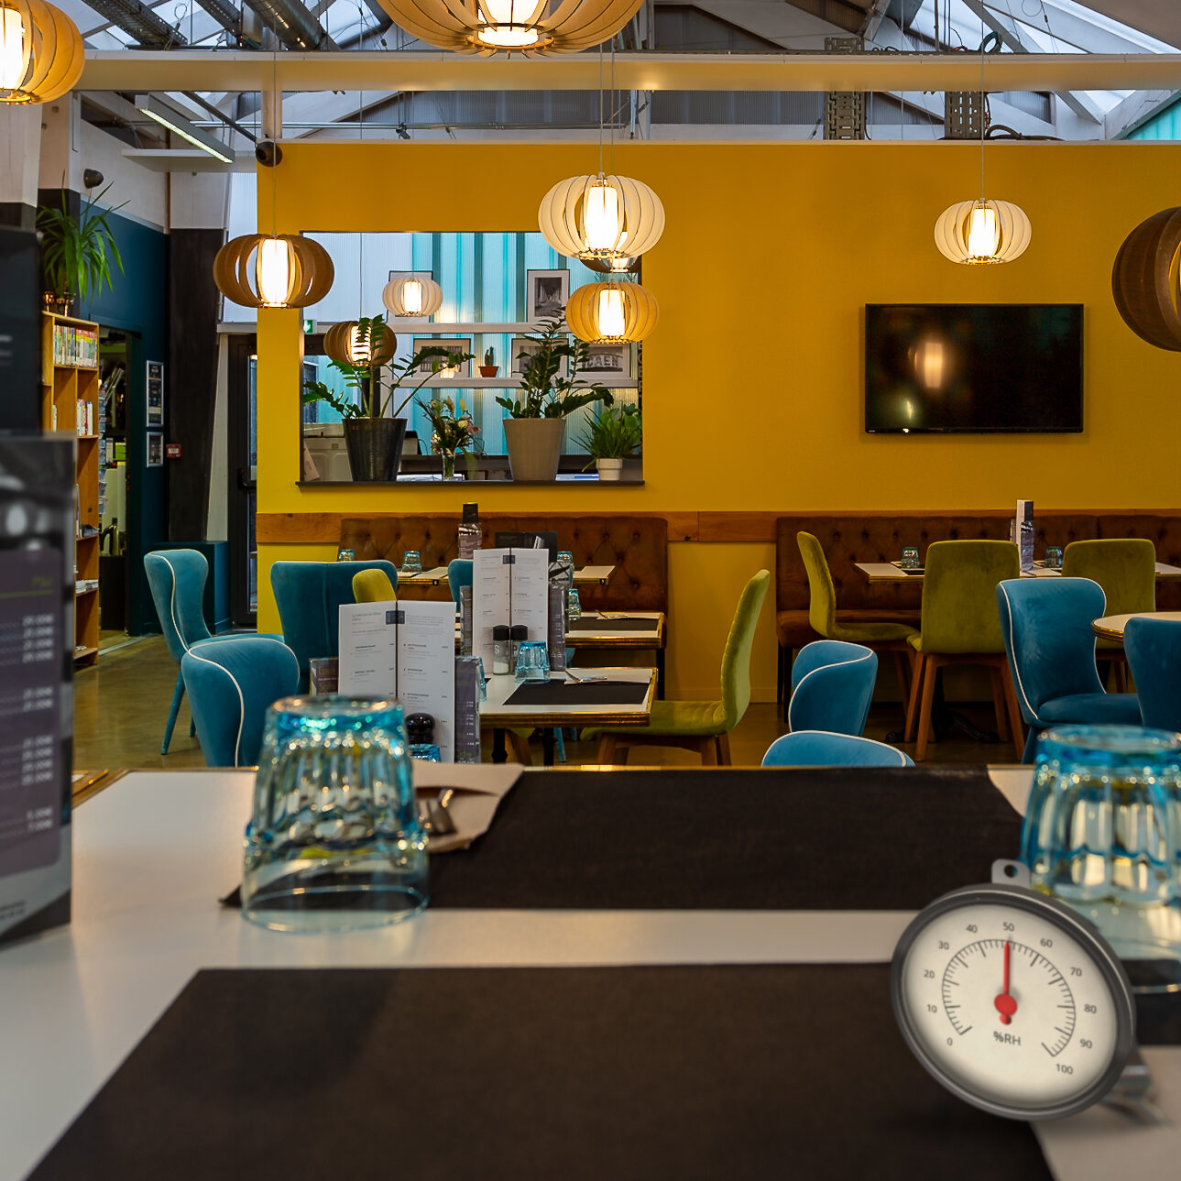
50 %
